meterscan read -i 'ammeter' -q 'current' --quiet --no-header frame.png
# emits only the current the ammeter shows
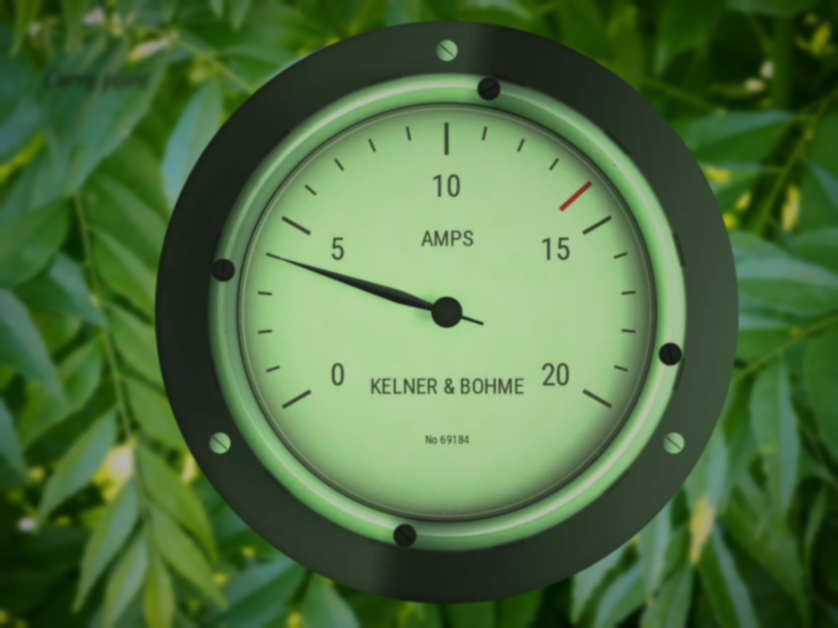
4 A
